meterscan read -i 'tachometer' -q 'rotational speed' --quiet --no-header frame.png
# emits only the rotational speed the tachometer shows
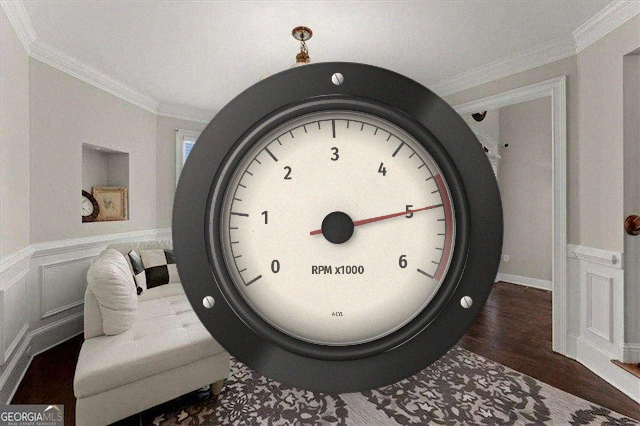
5000 rpm
